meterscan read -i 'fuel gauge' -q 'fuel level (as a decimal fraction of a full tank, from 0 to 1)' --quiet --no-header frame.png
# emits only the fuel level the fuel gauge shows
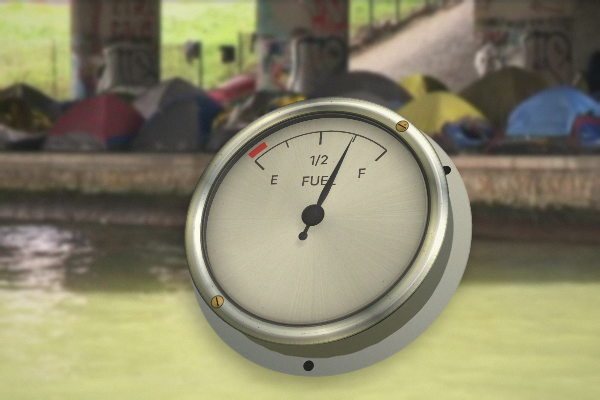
0.75
